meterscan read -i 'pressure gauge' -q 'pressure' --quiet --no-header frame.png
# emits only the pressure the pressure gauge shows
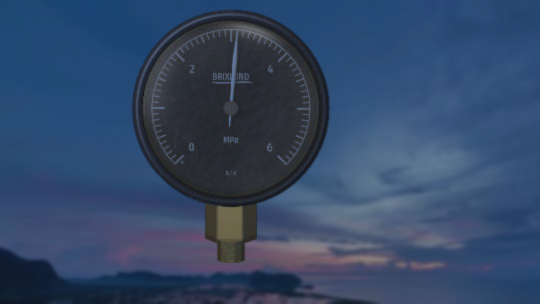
3.1 MPa
